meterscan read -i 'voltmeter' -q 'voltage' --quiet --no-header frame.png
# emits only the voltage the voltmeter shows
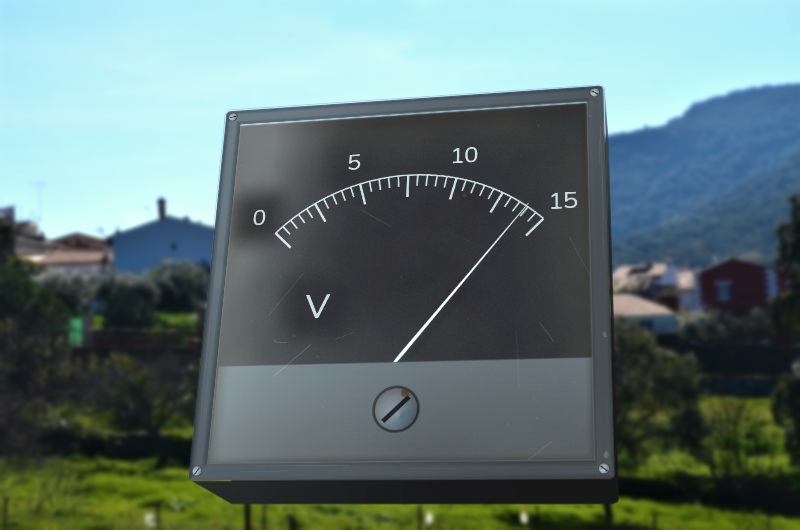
14 V
